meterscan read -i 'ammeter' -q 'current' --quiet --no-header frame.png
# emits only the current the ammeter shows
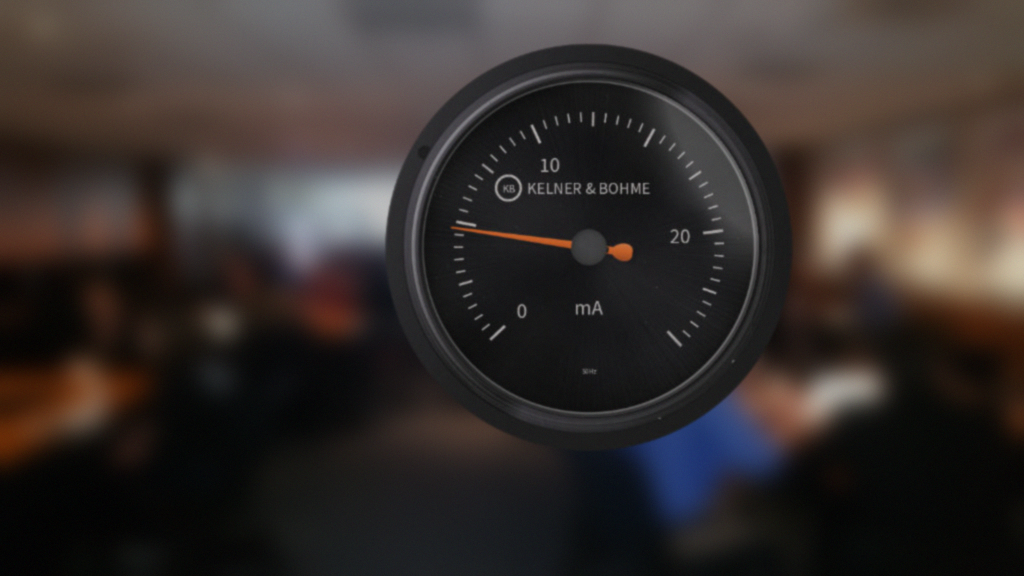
4.75 mA
